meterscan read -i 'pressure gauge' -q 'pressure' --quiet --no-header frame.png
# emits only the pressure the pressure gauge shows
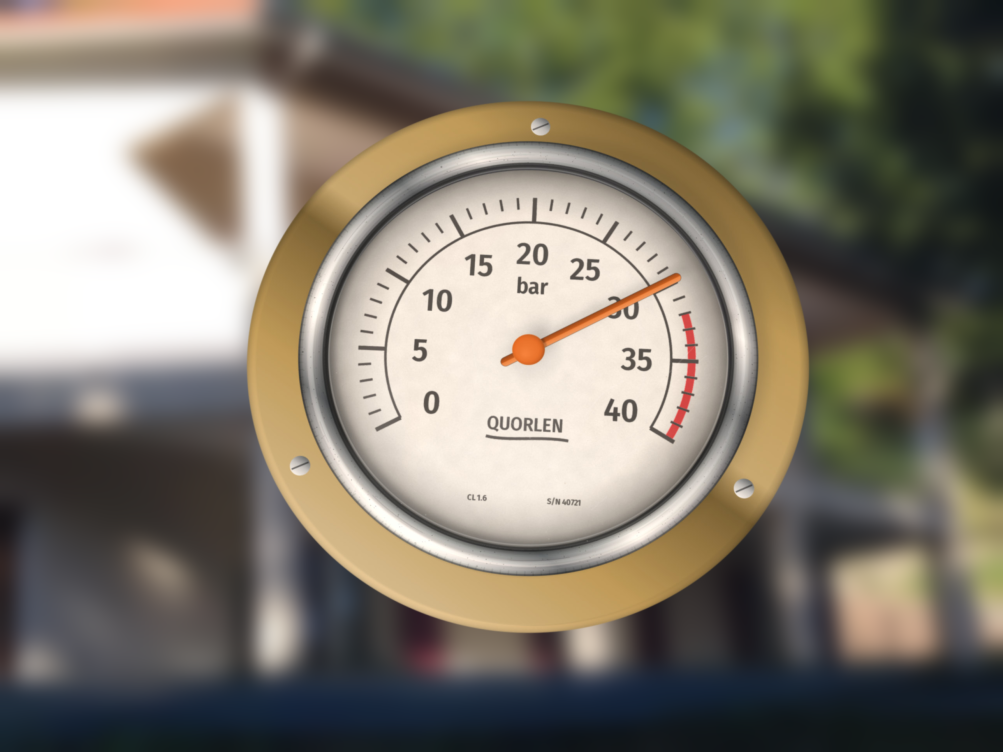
30 bar
